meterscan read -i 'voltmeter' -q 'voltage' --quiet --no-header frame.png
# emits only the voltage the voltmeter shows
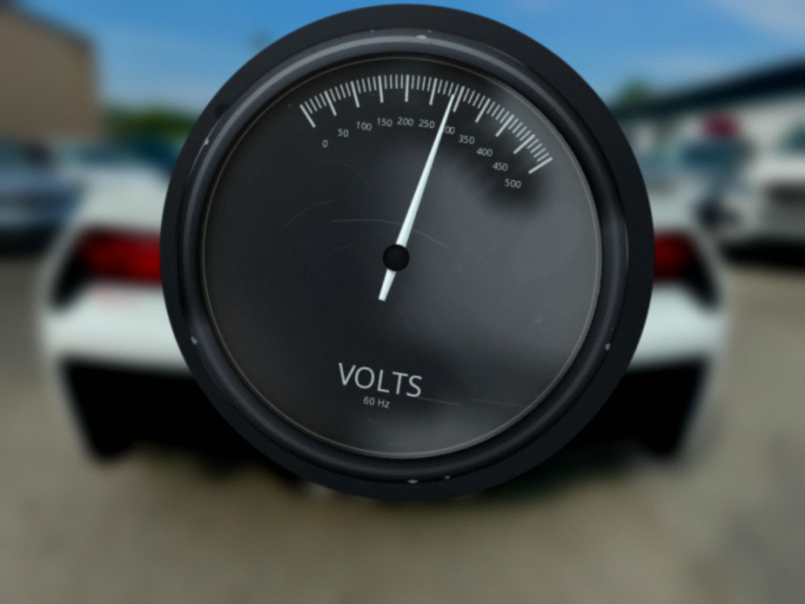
290 V
